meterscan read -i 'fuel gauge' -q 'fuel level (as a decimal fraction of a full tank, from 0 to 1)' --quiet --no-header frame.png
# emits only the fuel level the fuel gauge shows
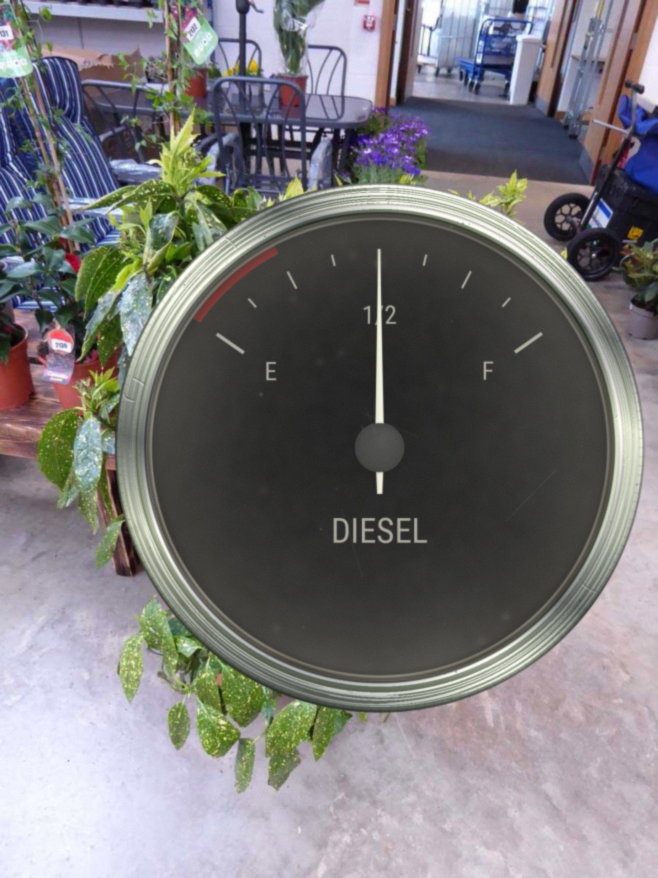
0.5
